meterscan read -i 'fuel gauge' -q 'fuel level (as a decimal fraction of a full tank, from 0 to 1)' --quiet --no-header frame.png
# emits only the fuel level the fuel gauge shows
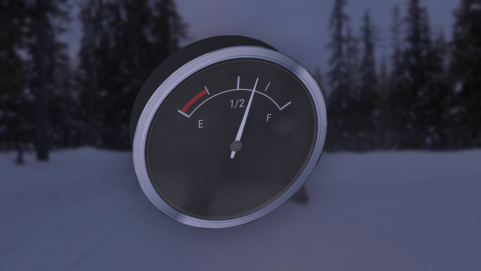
0.625
